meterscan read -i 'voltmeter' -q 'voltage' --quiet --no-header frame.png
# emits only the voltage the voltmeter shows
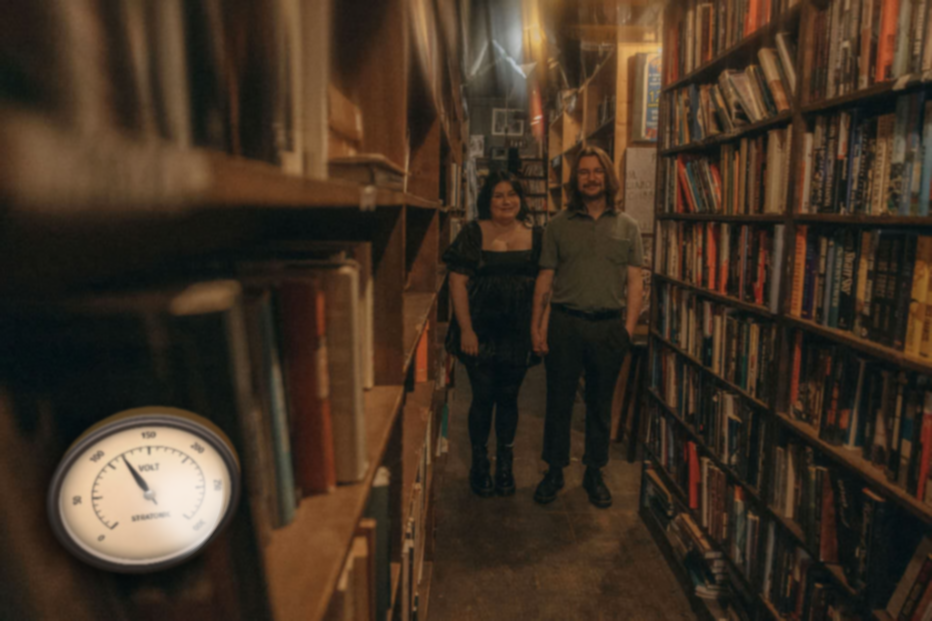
120 V
